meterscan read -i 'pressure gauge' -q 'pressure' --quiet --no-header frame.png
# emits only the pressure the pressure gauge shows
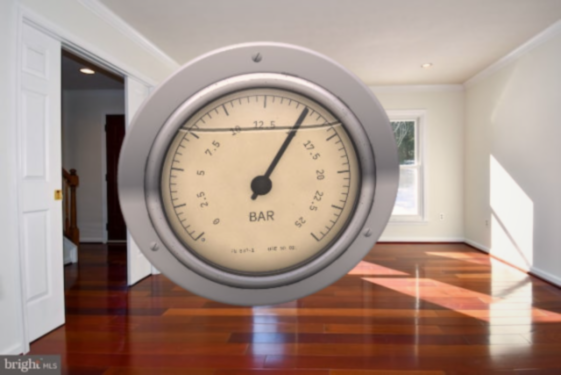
15 bar
